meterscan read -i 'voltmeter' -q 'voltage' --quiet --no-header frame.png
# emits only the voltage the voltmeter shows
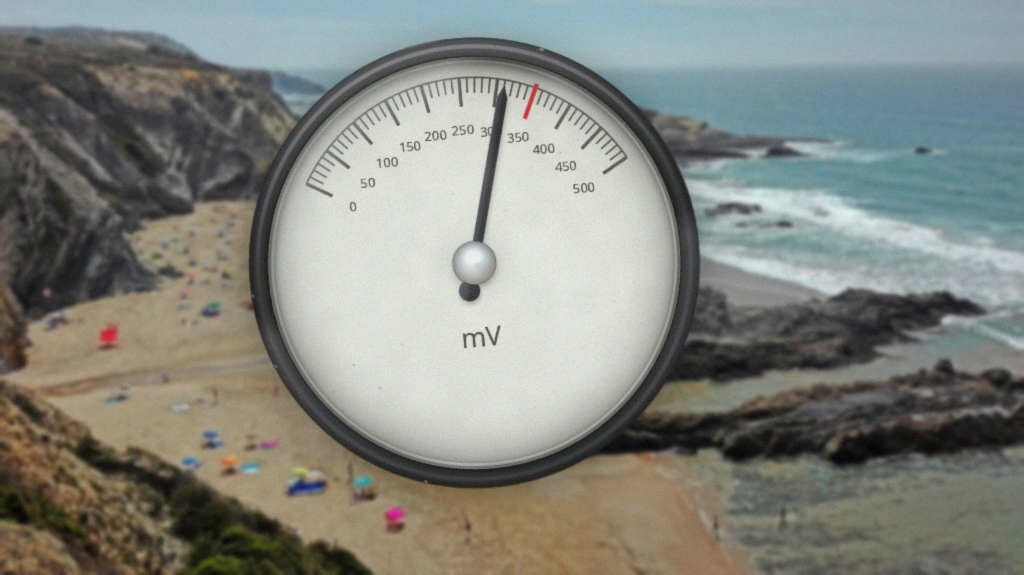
310 mV
